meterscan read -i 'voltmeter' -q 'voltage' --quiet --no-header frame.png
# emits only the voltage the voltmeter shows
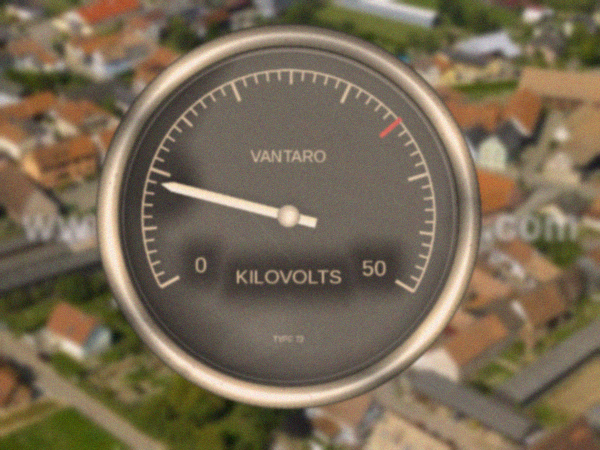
9 kV
